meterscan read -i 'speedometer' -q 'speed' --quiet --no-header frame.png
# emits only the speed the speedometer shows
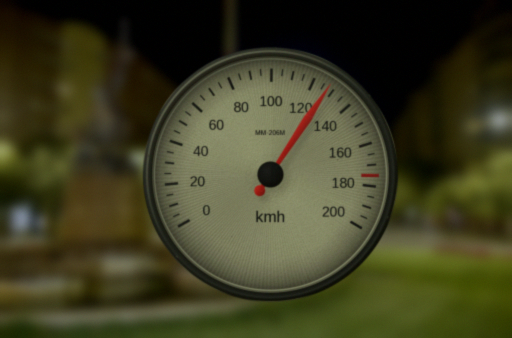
127.5 km/h
